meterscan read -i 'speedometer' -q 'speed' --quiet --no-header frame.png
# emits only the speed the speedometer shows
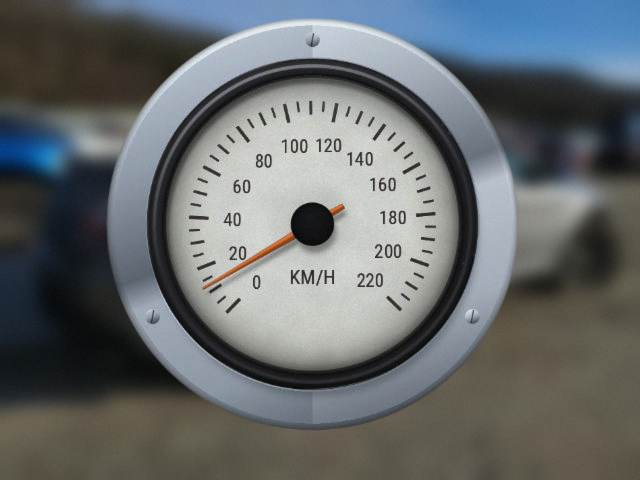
12.5 km/h
